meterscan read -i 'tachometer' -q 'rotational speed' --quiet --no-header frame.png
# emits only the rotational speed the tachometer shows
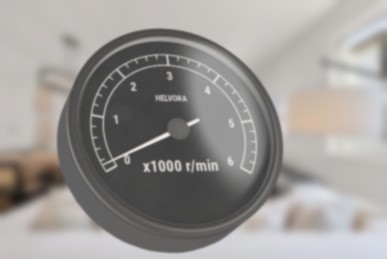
100 rpm
